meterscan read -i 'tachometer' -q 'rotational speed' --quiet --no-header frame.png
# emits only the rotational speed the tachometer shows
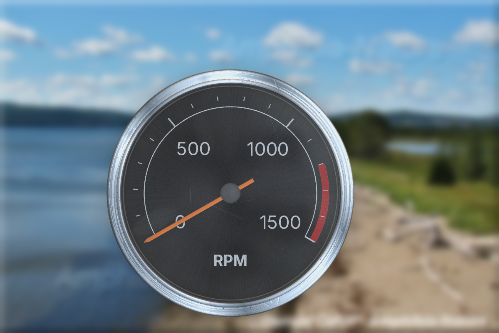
0 rpm
